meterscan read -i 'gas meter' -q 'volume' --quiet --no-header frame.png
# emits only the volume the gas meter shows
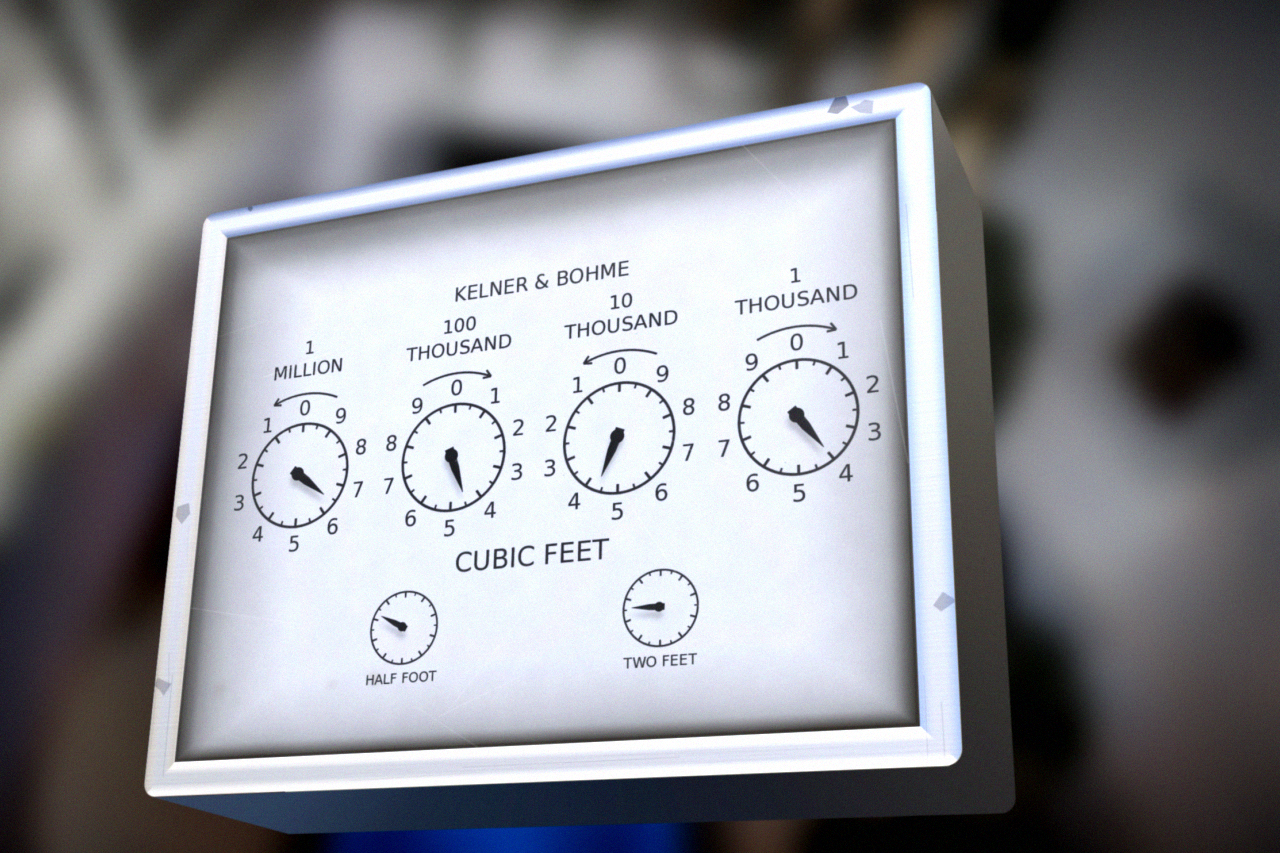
644400 ft³
